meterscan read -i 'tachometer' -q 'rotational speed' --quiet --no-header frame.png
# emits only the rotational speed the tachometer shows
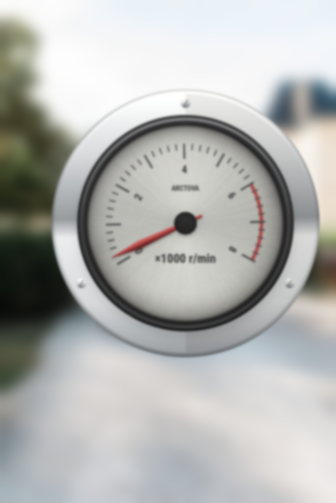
200 rpm
